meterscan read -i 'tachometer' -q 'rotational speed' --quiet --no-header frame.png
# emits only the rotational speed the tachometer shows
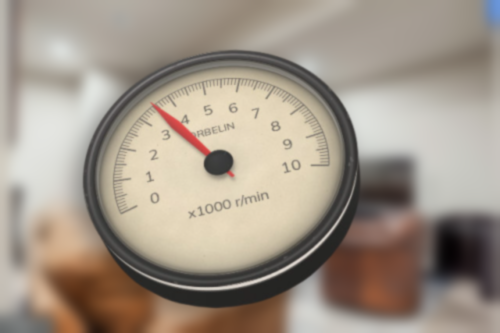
3500 rpm
